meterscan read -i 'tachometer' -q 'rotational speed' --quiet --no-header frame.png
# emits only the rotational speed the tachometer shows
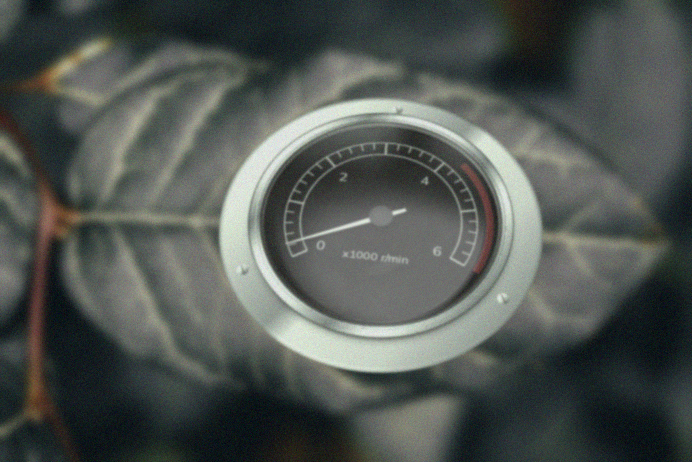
200 rpm
